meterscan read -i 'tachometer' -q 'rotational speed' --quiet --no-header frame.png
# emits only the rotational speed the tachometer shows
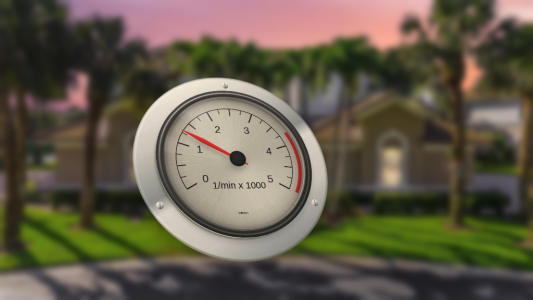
1250 rpm
